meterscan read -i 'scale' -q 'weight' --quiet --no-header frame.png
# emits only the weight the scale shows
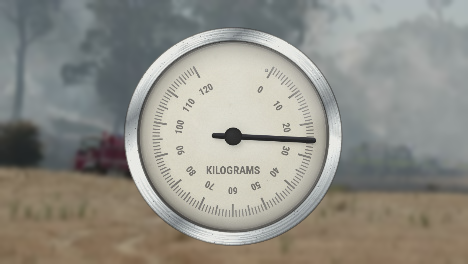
25 kg
